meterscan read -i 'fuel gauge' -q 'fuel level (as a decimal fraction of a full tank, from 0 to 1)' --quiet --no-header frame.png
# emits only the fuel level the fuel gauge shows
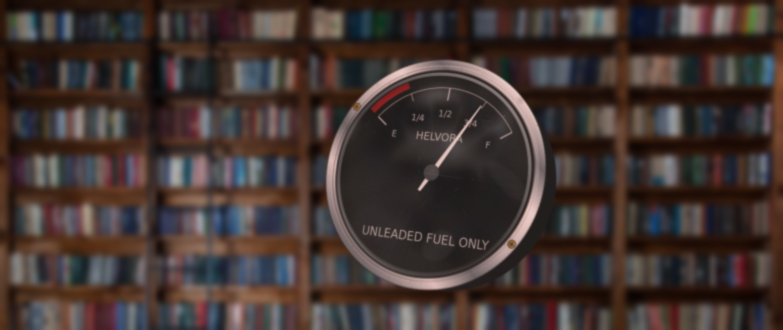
0.75
